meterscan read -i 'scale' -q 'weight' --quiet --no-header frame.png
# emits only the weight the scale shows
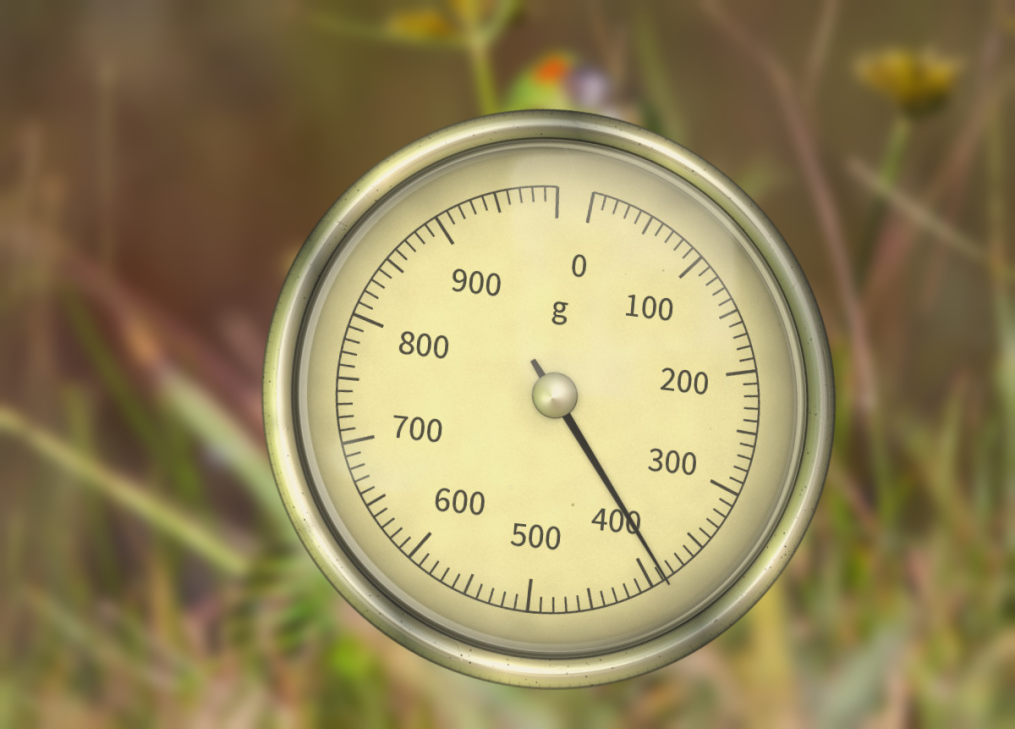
390 g
